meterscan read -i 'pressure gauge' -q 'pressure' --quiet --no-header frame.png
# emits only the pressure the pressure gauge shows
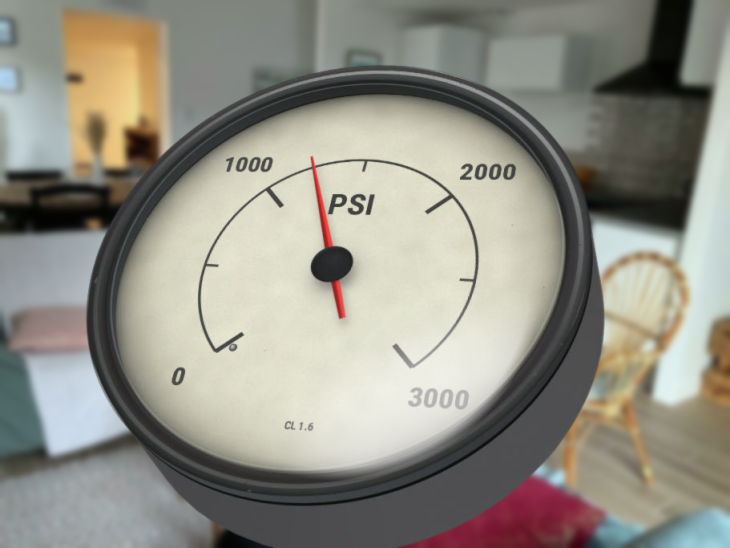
1250 psi
